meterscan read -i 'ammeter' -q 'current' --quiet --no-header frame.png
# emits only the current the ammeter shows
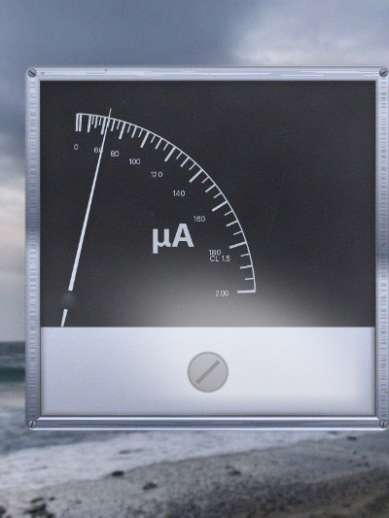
65 µA
